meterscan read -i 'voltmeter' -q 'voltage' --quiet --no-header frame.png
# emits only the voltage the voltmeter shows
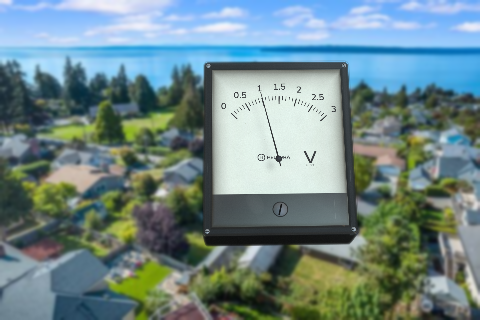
1 V
